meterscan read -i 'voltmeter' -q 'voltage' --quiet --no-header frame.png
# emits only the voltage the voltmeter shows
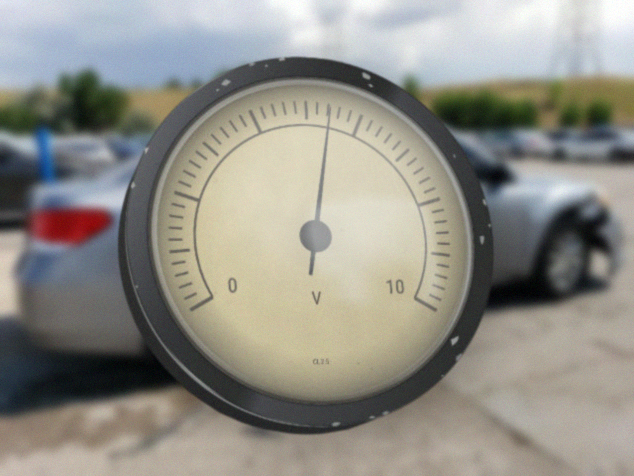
5.4 V
